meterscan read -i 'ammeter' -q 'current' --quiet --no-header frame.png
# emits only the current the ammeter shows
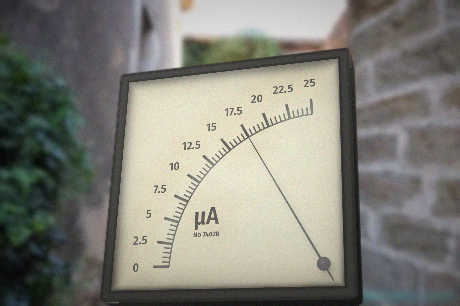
17.5 µA
